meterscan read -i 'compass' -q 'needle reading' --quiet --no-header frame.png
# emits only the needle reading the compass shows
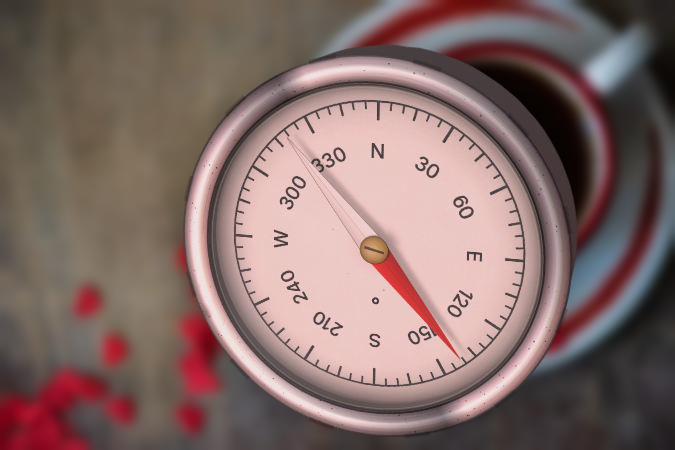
140 °
